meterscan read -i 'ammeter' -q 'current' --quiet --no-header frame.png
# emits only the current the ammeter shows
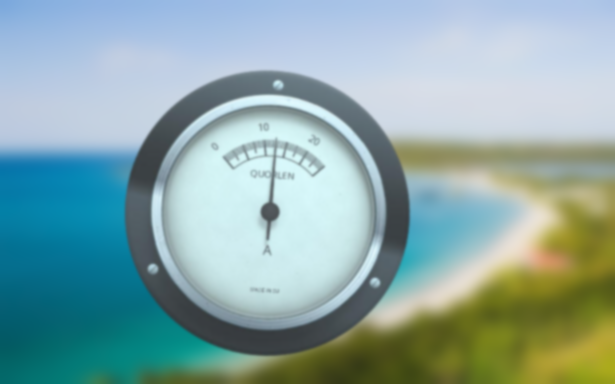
12.5 A
